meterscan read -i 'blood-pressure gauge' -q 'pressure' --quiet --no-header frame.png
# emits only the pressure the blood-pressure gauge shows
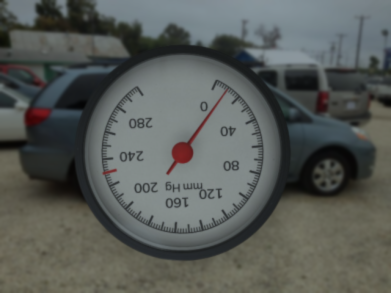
10 mmHg
